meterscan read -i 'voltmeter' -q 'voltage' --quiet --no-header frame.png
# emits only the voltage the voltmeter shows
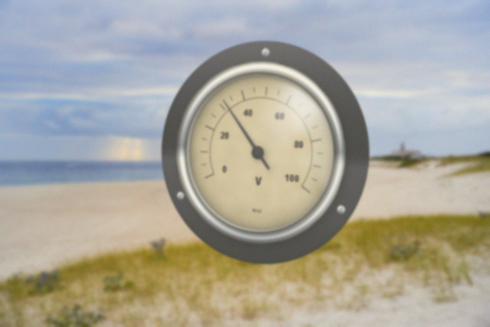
32.5 V
